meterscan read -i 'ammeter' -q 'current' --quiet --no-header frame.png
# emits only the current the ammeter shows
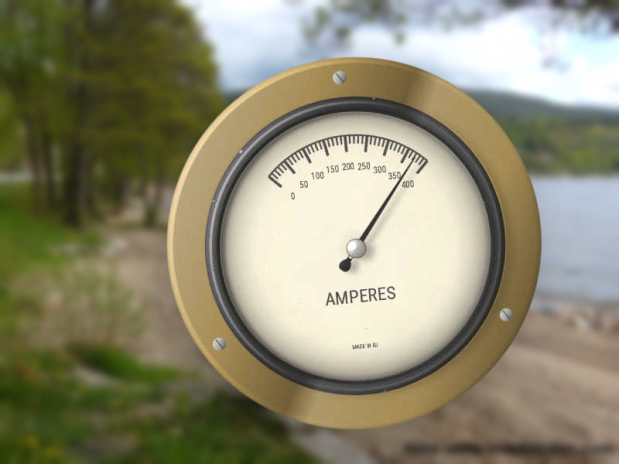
370 A
